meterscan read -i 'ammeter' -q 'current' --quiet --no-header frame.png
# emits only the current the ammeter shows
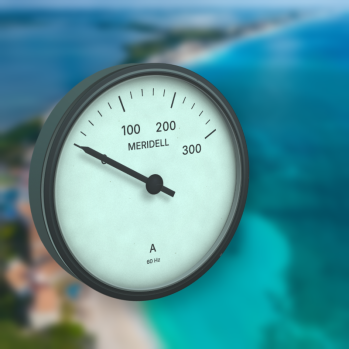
0 A
